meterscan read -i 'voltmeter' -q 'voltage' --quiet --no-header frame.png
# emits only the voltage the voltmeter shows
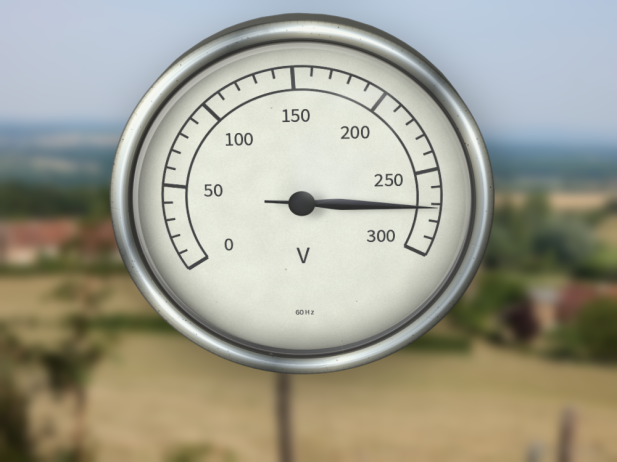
270 V
